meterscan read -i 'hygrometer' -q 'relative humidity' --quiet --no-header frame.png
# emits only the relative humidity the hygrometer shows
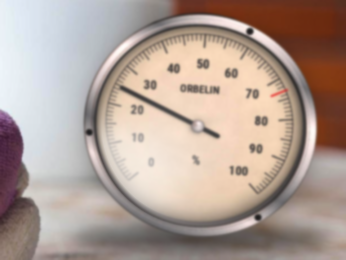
25 %
